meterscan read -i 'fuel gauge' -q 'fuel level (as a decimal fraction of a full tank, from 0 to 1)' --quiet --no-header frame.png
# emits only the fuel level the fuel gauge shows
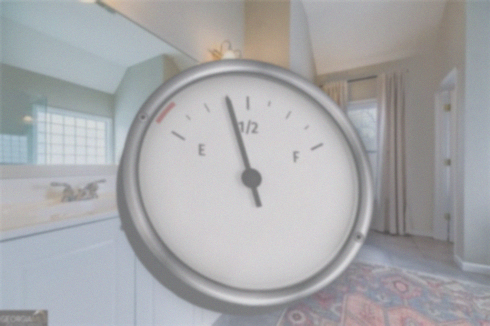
0.375
